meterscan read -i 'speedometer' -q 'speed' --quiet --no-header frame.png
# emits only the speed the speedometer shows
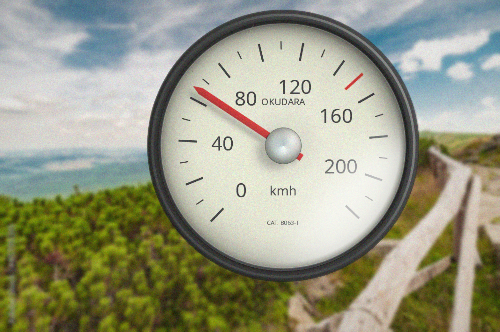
65 km/h
